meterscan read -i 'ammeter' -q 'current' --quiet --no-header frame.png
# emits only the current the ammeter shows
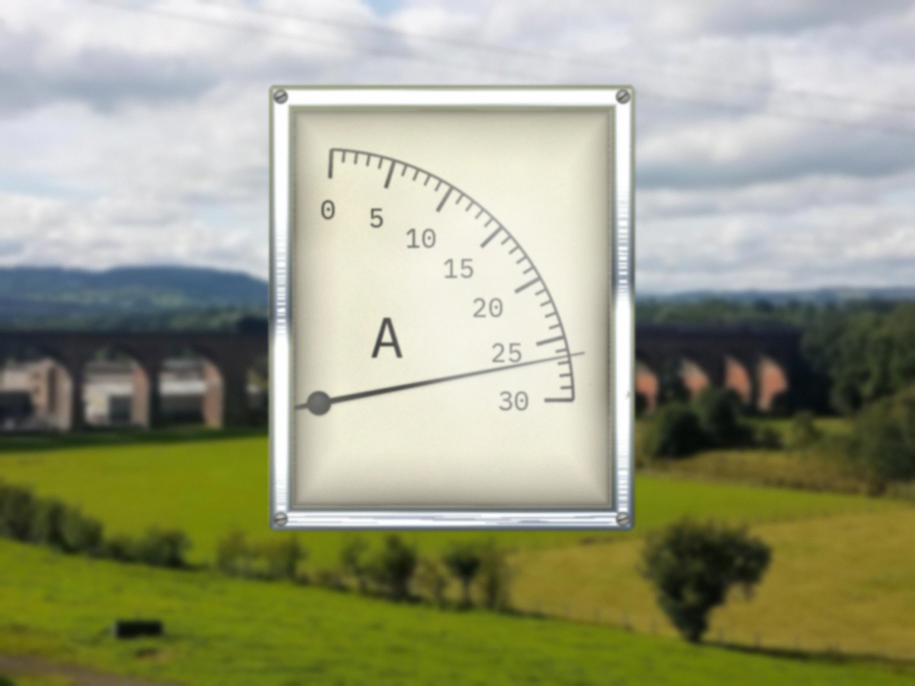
26.5 A
